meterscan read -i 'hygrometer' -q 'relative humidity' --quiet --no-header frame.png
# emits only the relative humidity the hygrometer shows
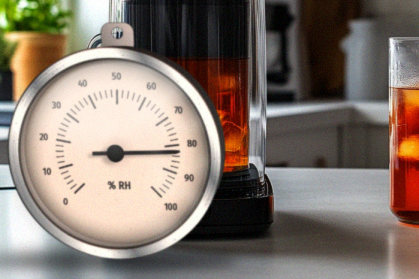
82 %
